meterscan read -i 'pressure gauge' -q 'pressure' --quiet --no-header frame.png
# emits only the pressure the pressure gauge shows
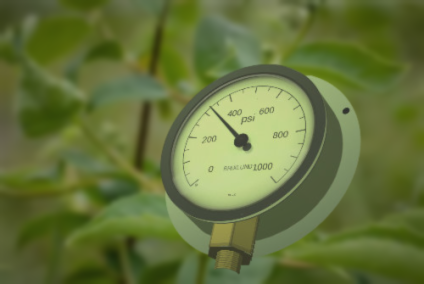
325 psi
